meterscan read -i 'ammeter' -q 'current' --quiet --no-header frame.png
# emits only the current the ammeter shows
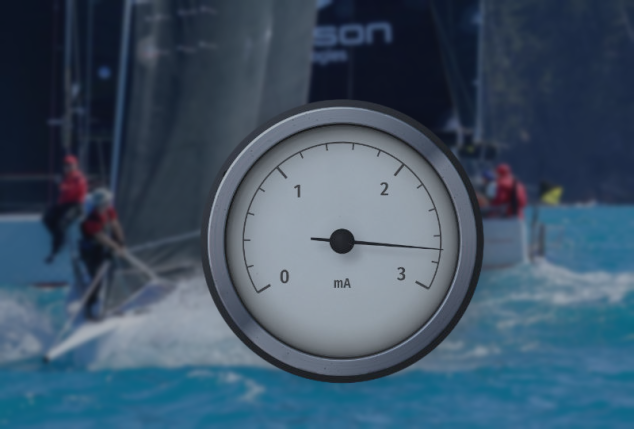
2.7 mA
